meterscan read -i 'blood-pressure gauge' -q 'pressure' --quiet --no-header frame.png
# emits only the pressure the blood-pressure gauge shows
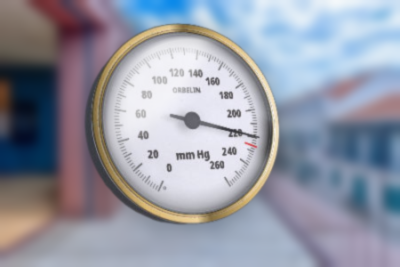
220 mmHg
